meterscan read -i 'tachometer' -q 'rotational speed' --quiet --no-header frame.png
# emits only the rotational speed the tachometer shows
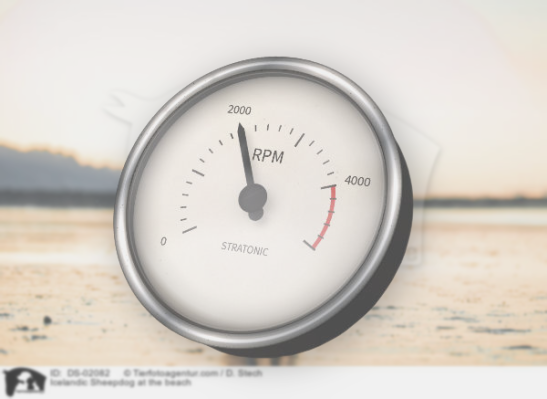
2000 rpm
